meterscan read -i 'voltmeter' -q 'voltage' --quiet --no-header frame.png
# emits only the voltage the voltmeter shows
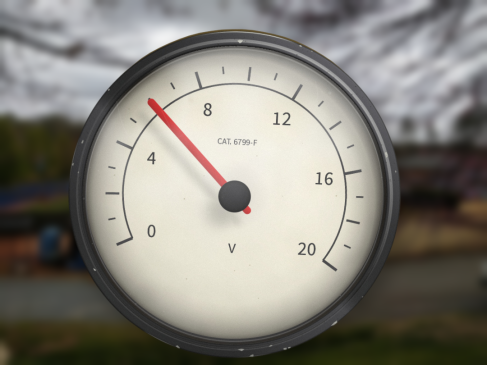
6 V
